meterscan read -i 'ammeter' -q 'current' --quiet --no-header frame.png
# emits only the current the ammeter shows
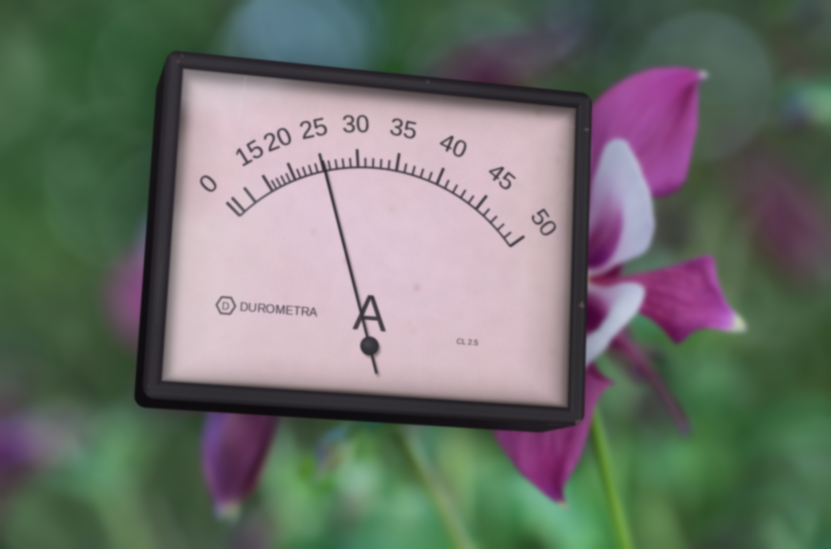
25 A
